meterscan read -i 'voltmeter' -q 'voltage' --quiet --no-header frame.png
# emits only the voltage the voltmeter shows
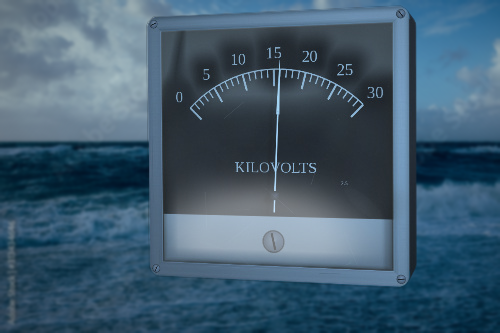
16 kV
